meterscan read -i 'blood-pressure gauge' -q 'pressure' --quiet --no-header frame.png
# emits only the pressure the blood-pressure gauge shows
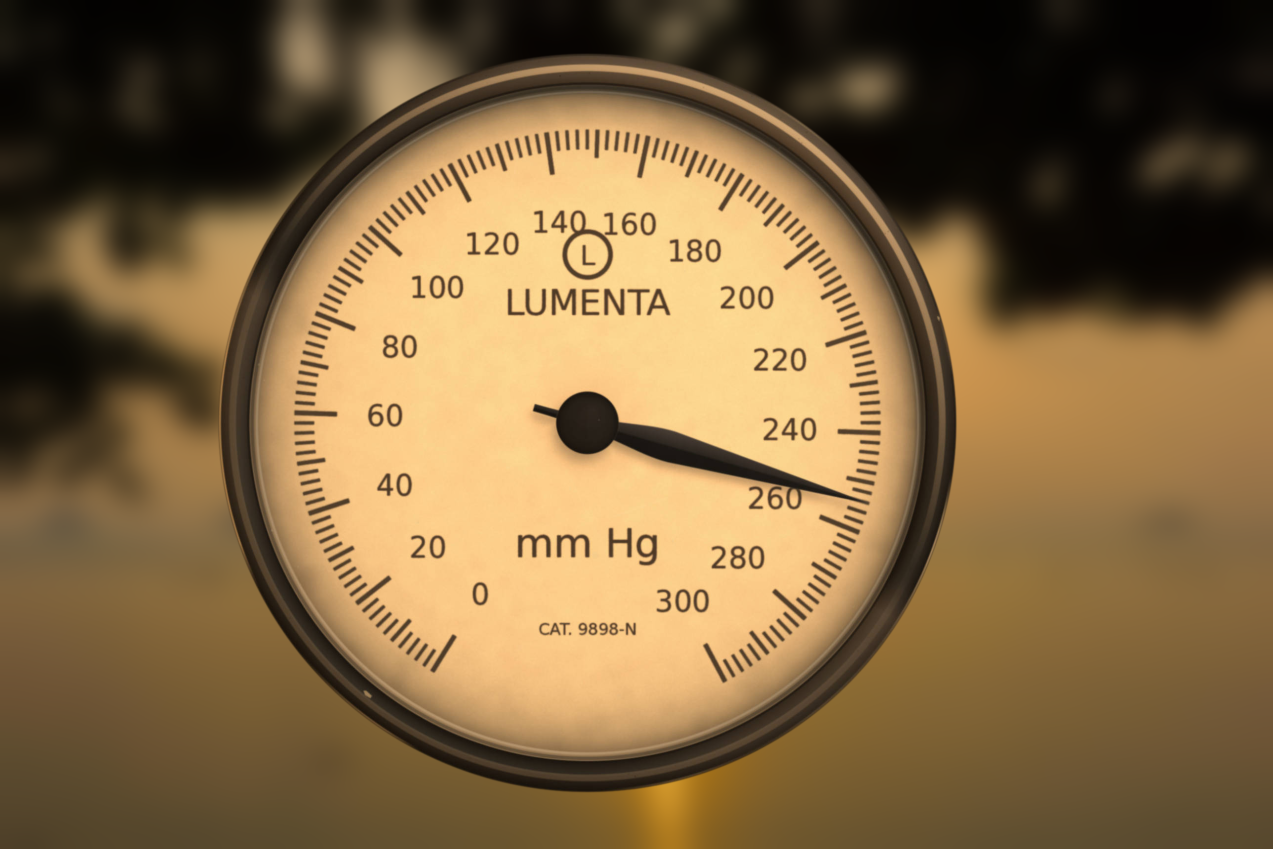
254 mmHg
